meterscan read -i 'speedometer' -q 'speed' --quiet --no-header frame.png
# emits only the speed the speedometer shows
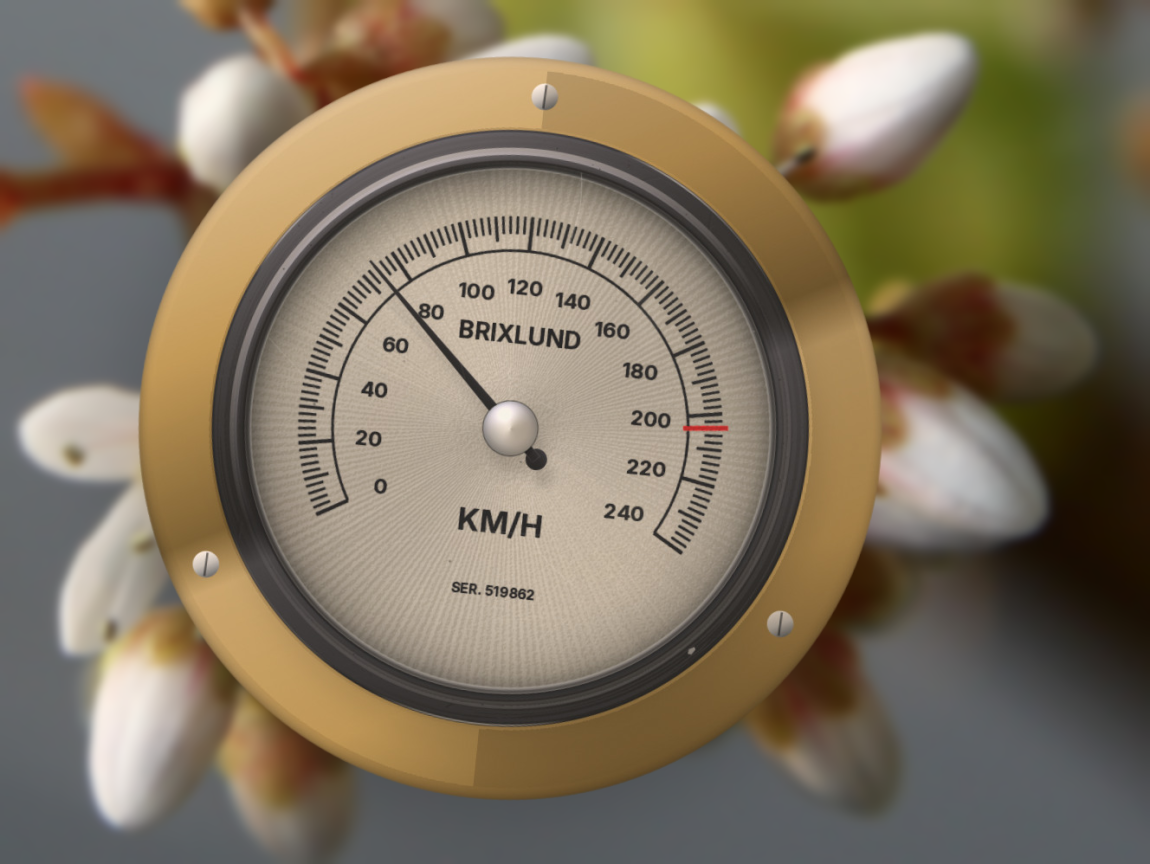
74 km/h
